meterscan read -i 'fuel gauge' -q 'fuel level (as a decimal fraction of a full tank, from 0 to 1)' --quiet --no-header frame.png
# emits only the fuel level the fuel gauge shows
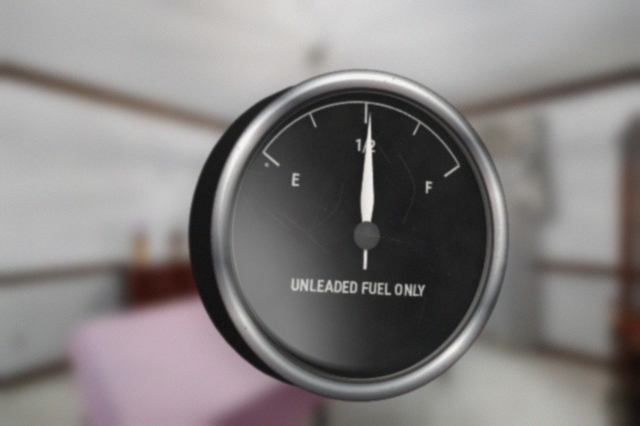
0.5
